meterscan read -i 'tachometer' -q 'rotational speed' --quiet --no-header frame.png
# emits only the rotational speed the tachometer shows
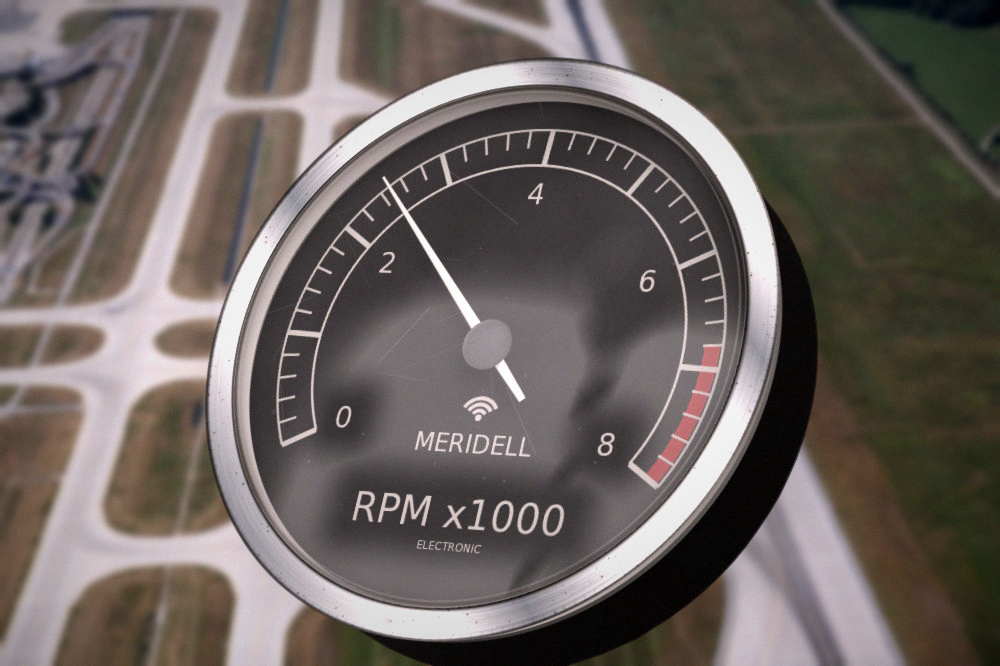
2500 rpm
